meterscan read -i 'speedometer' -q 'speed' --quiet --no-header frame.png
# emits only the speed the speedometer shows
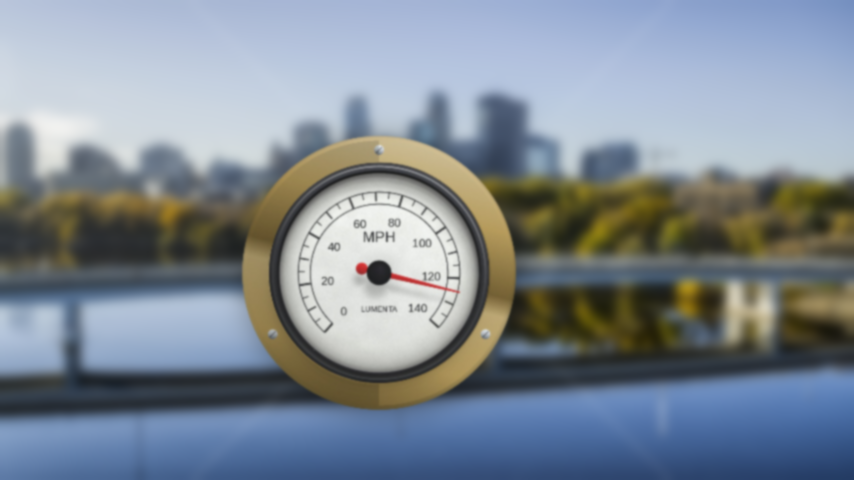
125 mph
